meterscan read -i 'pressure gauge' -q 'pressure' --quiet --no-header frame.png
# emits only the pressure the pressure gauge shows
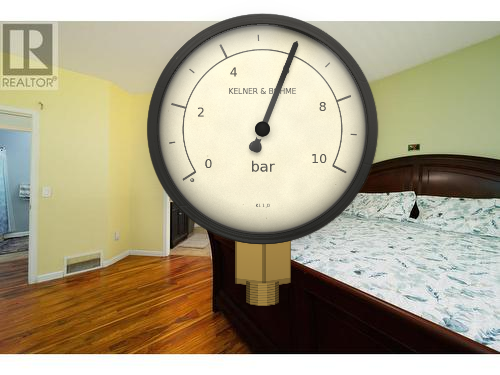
6 bar
